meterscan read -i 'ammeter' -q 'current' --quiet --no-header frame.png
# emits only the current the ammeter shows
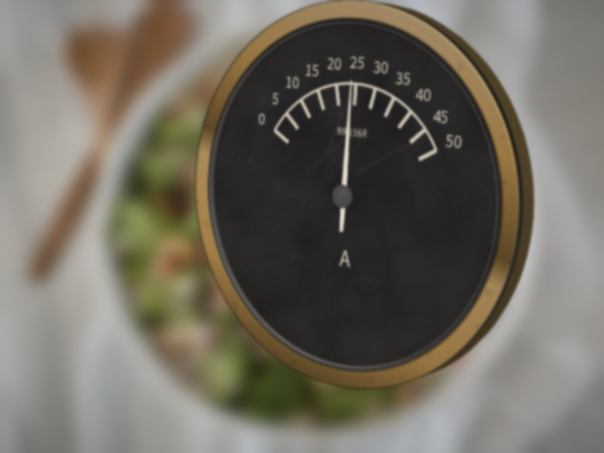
25 A
